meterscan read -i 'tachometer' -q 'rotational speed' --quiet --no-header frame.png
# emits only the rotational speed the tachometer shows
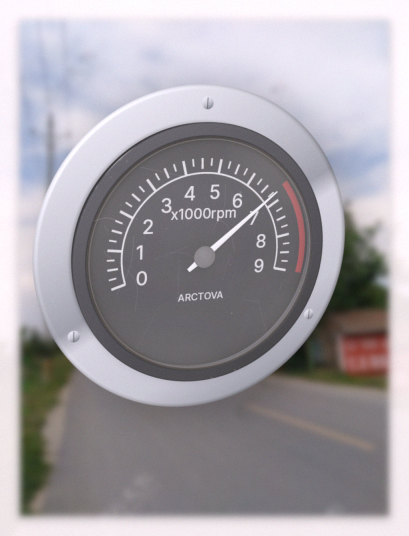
6750 rpm
